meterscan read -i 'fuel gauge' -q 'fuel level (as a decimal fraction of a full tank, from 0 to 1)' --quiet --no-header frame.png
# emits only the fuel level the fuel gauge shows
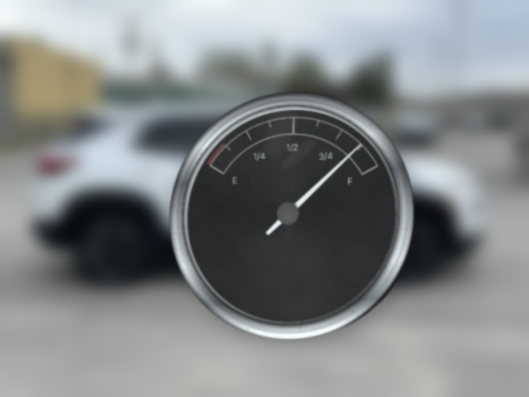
0.875
